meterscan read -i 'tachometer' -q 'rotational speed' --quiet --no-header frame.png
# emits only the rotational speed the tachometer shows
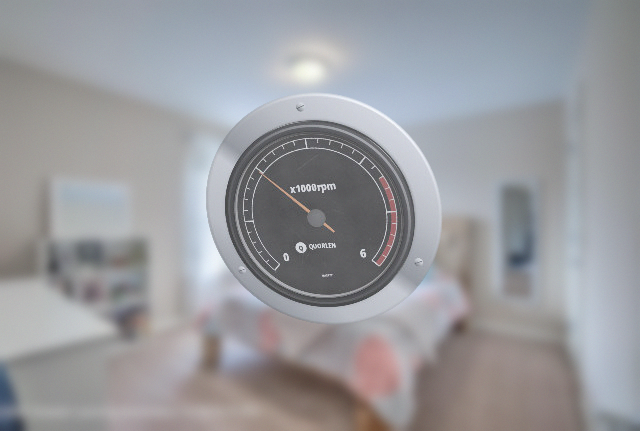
2000 rpm
